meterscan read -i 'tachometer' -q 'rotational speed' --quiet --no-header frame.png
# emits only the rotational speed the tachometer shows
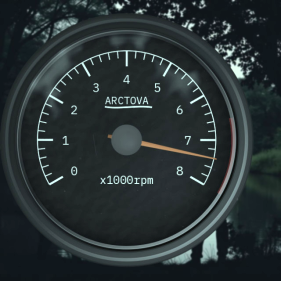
7400 rpm
